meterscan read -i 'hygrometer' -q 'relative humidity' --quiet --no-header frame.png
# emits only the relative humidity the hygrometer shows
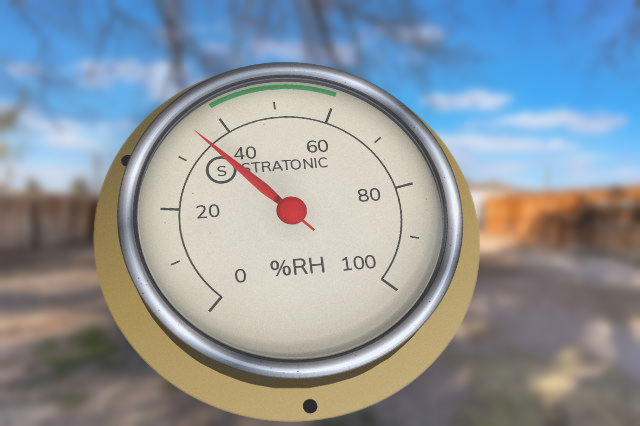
35 %
